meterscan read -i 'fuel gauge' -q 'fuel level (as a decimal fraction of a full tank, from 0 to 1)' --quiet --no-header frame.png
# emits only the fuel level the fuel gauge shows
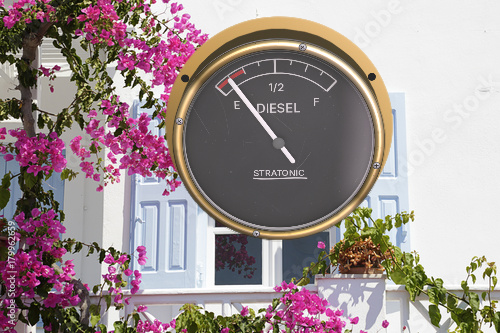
0.125
